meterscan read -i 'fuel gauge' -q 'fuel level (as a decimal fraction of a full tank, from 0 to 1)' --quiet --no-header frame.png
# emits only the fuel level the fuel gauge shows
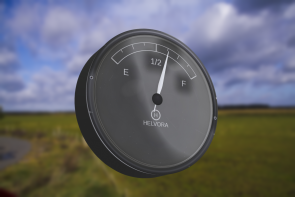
0.625
